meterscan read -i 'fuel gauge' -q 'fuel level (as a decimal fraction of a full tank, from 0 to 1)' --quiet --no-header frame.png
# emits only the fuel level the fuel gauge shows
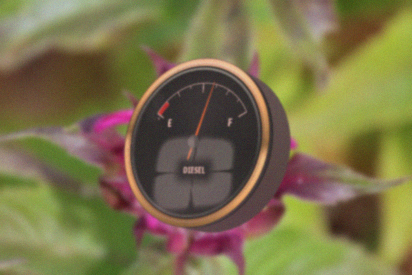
0.625
